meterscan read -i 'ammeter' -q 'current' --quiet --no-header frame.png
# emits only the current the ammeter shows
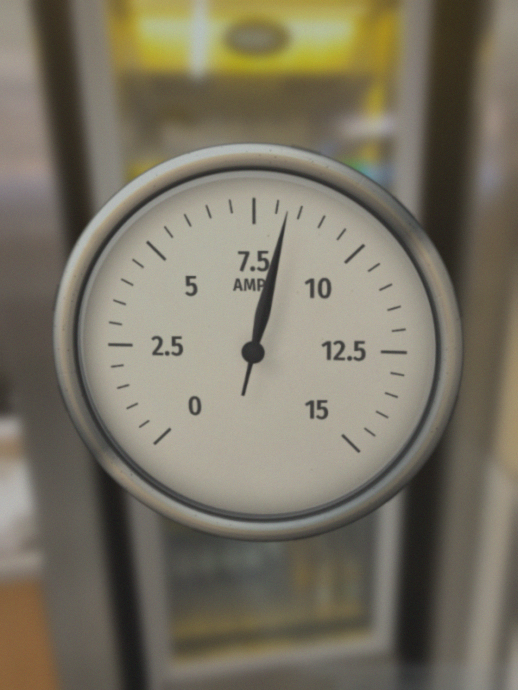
8.25 A
